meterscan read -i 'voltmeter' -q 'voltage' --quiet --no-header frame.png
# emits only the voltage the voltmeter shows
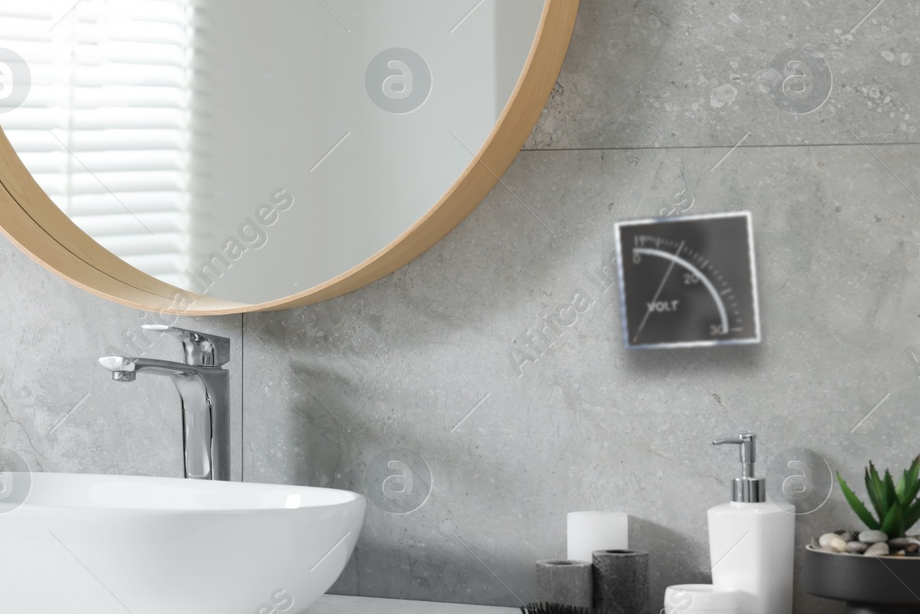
15 V
